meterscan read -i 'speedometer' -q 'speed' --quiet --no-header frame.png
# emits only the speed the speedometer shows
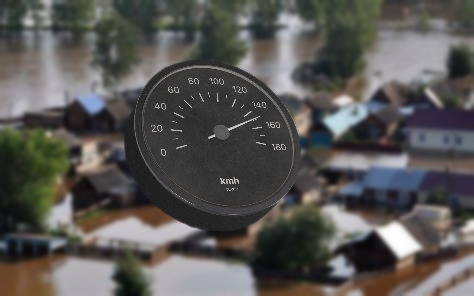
150 km/h
